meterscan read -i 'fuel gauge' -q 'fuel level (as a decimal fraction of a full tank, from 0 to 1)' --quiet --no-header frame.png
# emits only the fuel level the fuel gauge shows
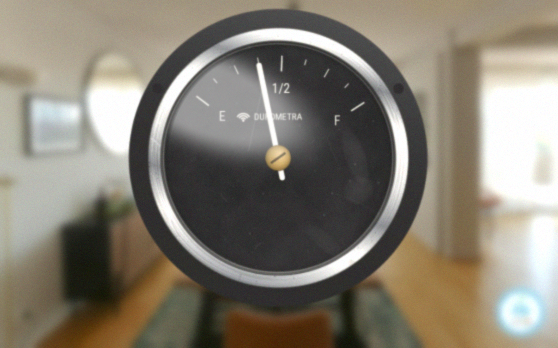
0.375
